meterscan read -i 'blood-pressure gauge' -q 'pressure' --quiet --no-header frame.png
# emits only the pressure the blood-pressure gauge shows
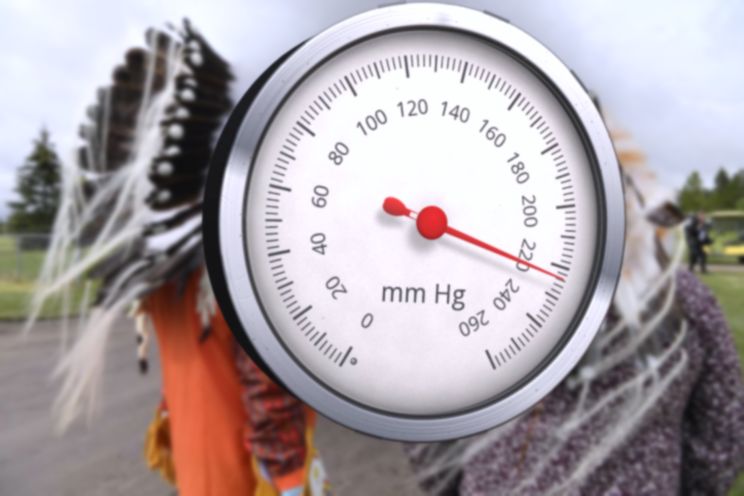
224 mmHg
